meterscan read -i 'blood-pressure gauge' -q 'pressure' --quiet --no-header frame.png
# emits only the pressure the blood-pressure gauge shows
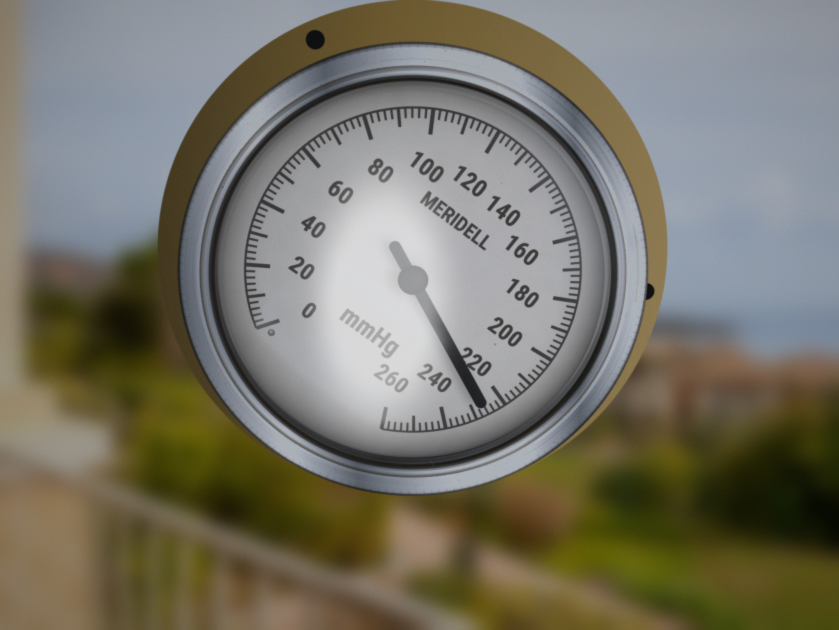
226 mmHg
